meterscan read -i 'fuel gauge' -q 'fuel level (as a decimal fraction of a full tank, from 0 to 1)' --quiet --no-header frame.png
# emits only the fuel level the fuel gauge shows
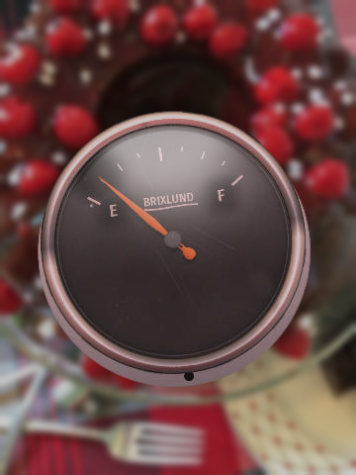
0.125
